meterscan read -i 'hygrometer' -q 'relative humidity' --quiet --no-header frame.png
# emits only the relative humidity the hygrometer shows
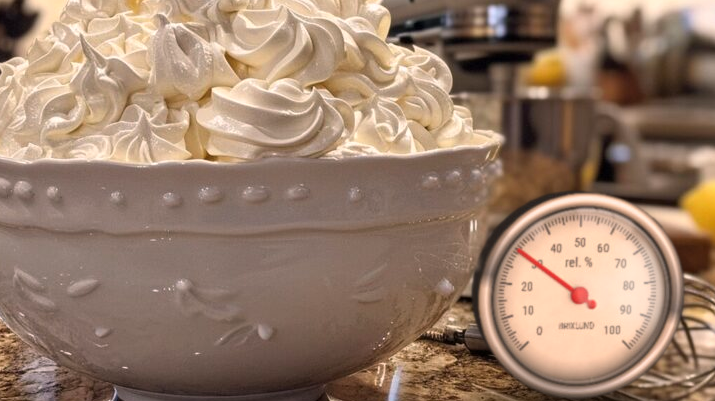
30 %
